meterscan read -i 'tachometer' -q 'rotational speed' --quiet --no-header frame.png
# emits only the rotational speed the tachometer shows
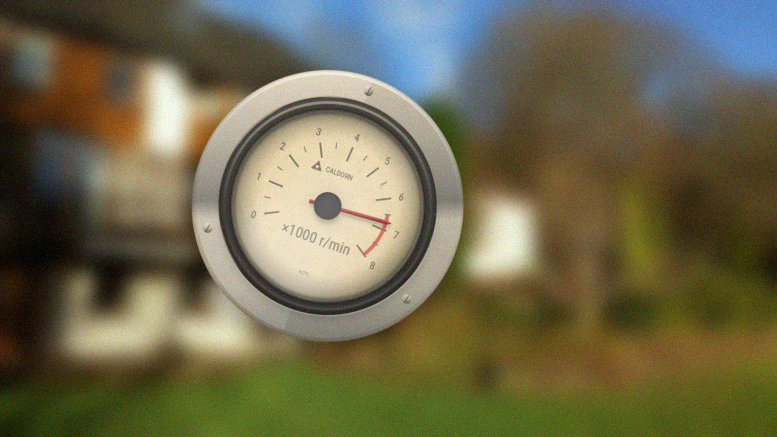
6750 rpm
